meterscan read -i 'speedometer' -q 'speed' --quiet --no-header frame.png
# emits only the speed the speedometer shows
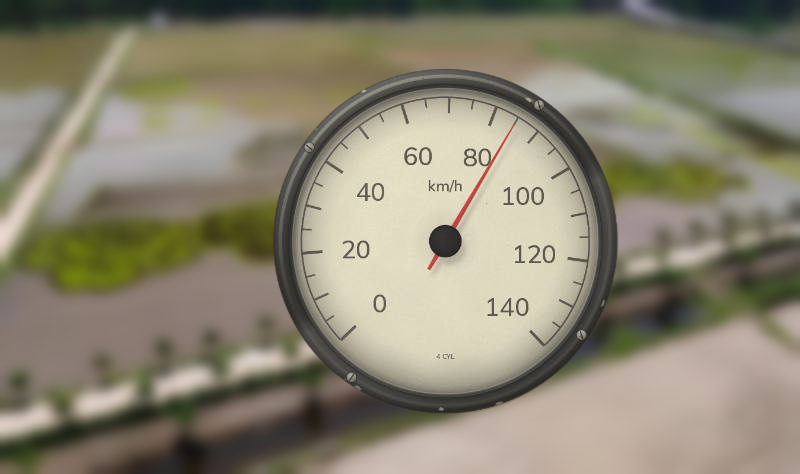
85 km/h
